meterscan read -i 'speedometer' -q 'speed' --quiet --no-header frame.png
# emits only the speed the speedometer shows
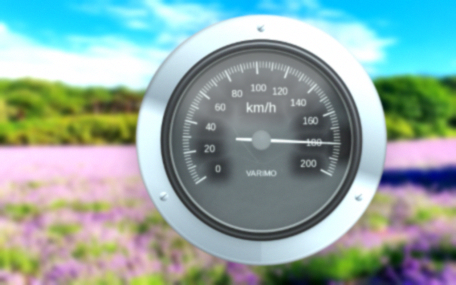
180 km/h
